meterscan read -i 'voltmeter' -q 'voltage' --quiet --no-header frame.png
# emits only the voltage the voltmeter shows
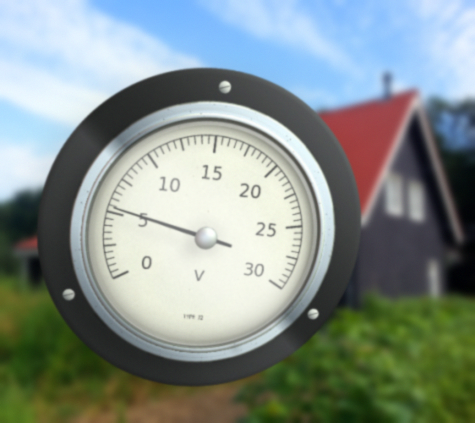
5.5 V
